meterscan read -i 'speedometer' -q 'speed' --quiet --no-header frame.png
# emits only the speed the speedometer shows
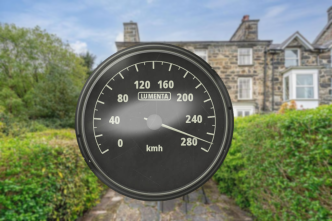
270 km/h
